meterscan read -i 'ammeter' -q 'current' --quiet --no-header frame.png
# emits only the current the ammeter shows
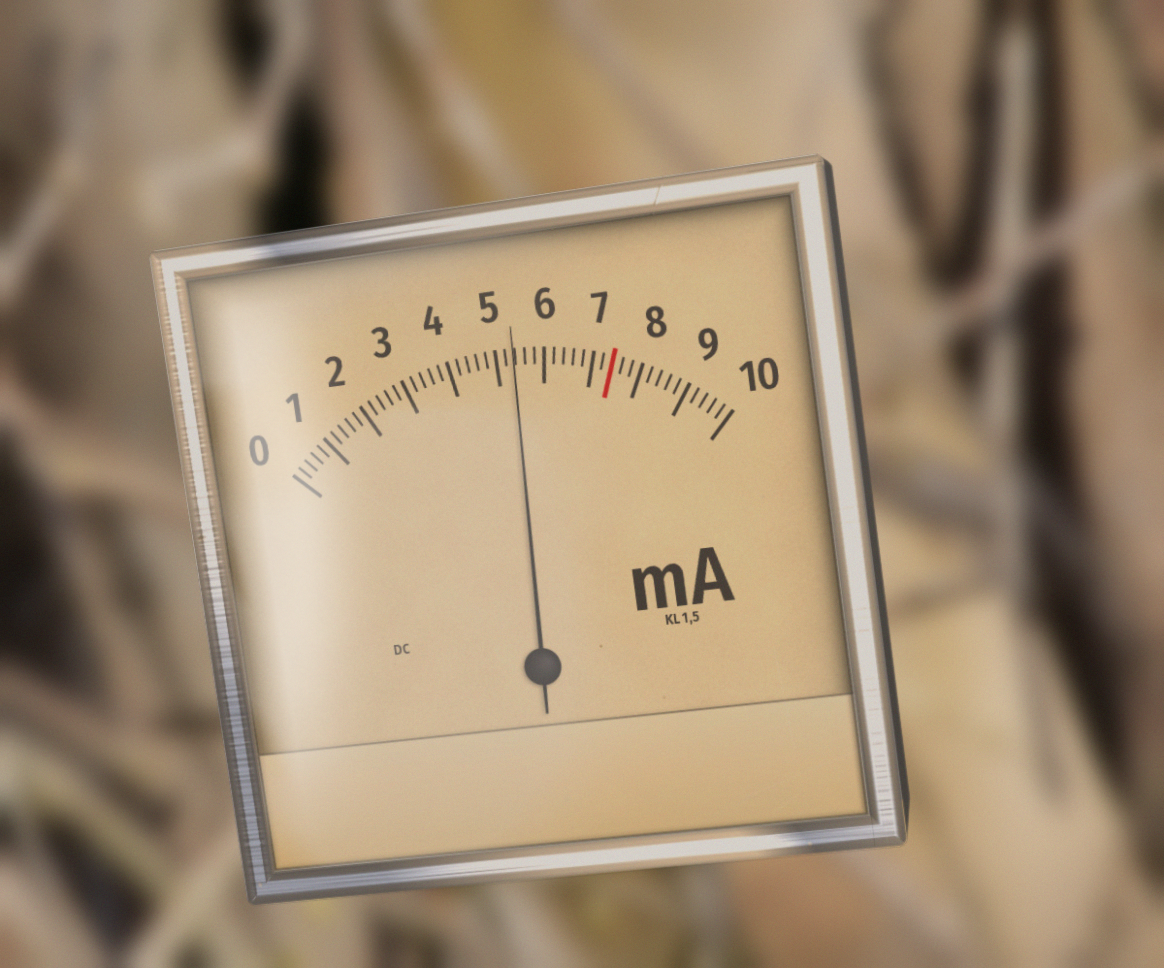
5.4 mA
